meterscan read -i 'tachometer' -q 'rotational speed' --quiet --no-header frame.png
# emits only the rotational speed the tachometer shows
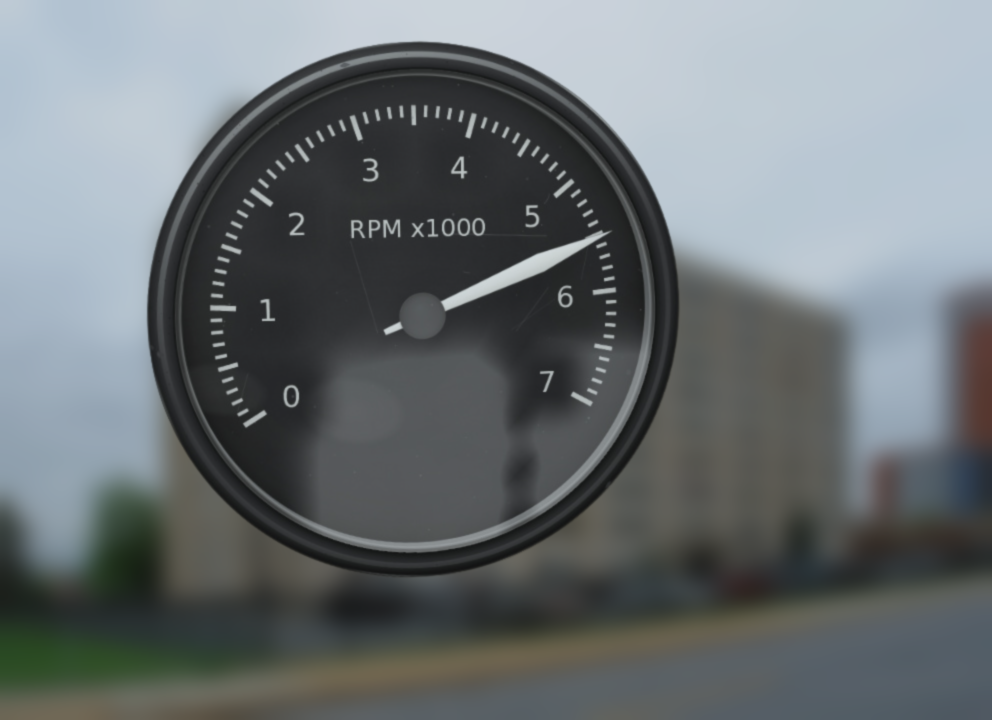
5500 rpm
